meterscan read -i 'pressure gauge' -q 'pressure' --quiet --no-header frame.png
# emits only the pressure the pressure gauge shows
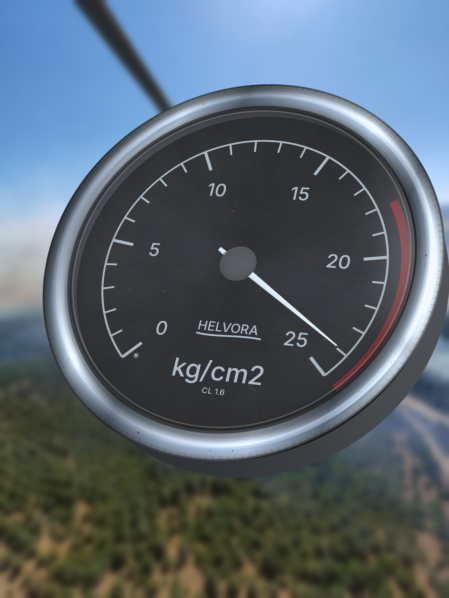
24 kg/cm²
